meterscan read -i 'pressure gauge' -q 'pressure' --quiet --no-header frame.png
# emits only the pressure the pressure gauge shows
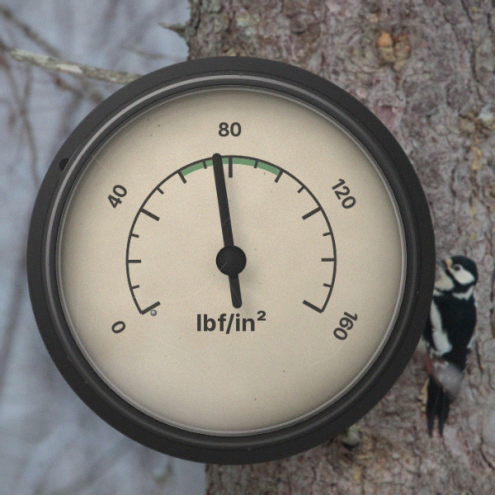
75 psi
